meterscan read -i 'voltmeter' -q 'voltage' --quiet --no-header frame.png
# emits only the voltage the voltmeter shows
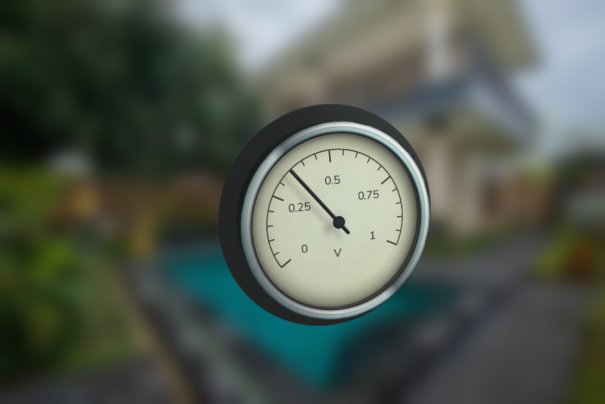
0.35 V
